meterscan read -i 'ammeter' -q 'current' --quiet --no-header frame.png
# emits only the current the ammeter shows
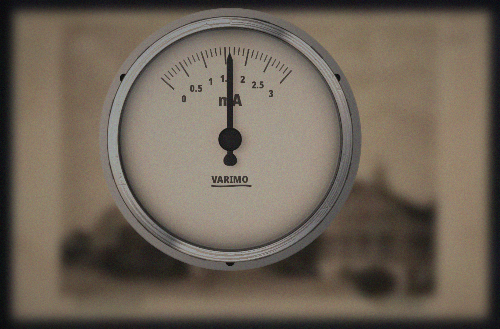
1.6 mA
